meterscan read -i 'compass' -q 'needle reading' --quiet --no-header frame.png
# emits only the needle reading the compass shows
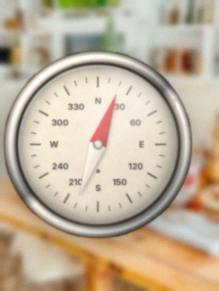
20 °
